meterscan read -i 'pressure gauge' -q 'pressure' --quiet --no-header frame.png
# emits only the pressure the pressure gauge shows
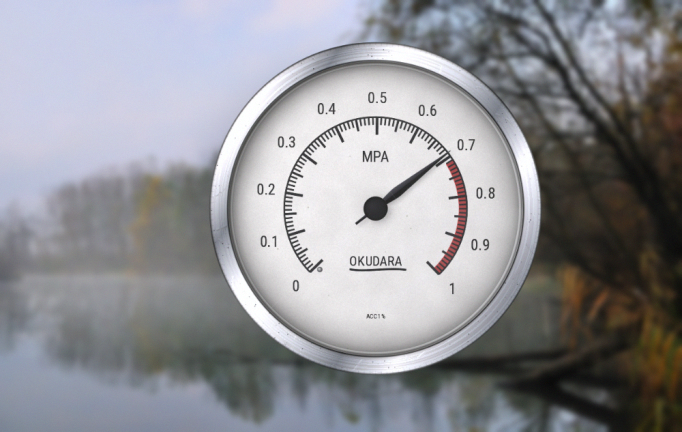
0.69 MPa
